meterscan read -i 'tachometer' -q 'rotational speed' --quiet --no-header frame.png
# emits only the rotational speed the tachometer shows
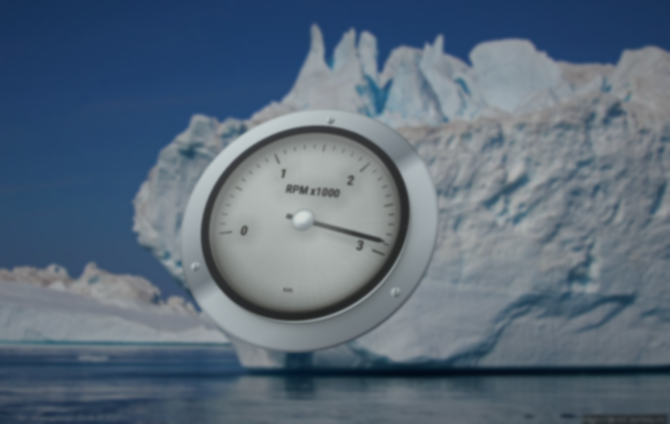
2900 rpm
